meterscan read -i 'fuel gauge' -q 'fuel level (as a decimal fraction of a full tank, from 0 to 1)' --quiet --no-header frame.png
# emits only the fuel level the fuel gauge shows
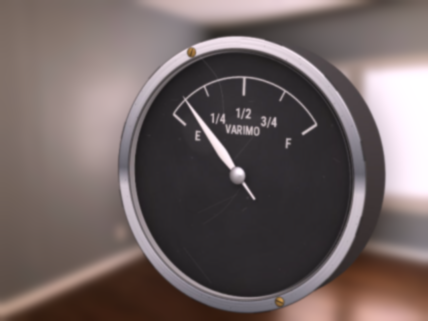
0.125
